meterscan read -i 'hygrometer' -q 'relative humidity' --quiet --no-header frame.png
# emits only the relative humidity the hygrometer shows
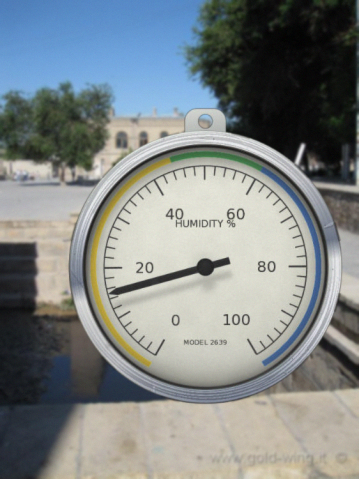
15 %
